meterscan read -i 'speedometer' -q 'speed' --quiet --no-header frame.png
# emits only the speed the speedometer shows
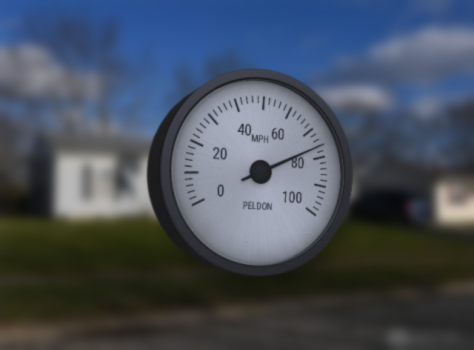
76 mph
